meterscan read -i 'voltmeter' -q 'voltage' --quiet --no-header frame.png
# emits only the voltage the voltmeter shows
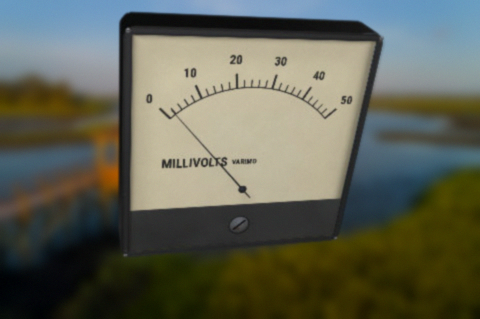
2 mV
